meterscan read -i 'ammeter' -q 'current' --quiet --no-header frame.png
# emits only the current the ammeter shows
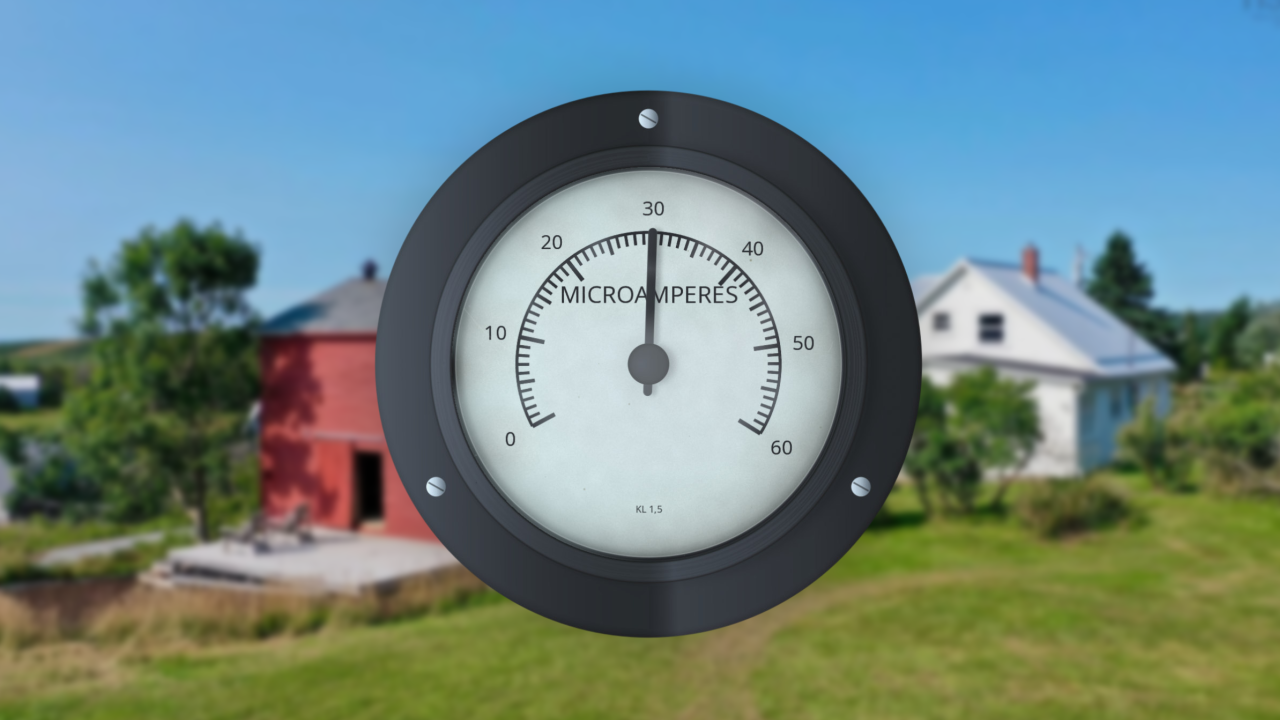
30 µA
